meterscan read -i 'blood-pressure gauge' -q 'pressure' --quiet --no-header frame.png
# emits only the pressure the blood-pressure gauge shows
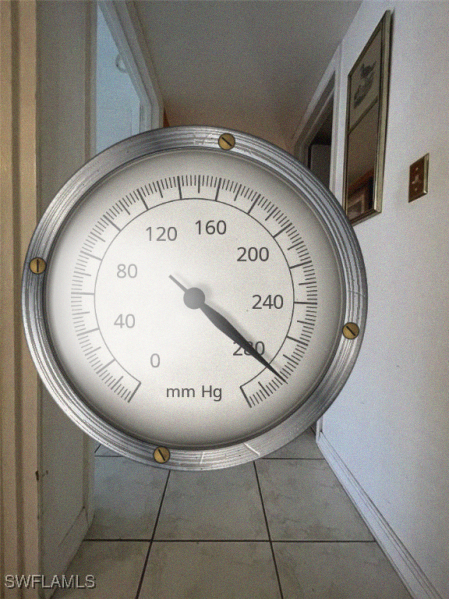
280 mmHg
